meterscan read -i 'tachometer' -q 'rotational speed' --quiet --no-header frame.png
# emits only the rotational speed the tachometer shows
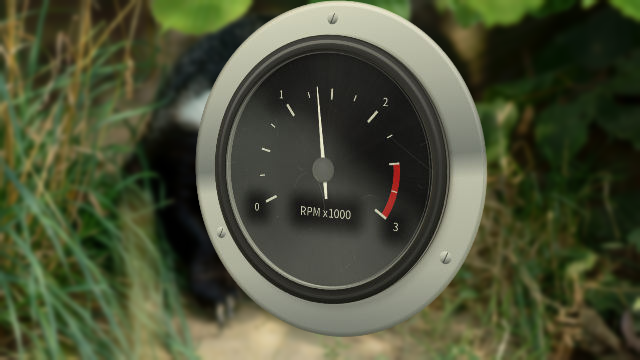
1375 rpm
